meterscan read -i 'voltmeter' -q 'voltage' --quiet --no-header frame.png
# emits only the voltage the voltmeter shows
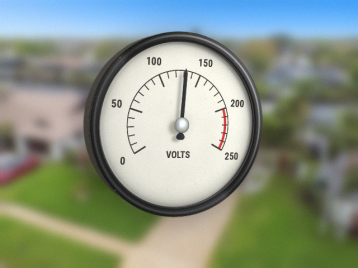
130 V
